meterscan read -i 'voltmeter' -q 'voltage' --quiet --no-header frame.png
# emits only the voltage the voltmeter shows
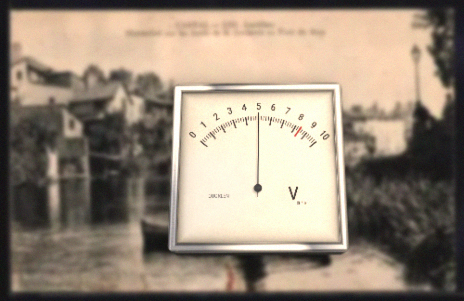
5 V
